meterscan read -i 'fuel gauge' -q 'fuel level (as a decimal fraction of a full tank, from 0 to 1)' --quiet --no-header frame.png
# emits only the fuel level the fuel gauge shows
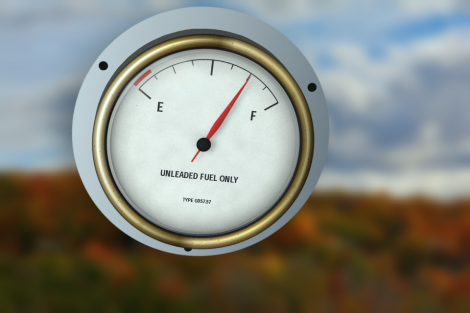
0.75
